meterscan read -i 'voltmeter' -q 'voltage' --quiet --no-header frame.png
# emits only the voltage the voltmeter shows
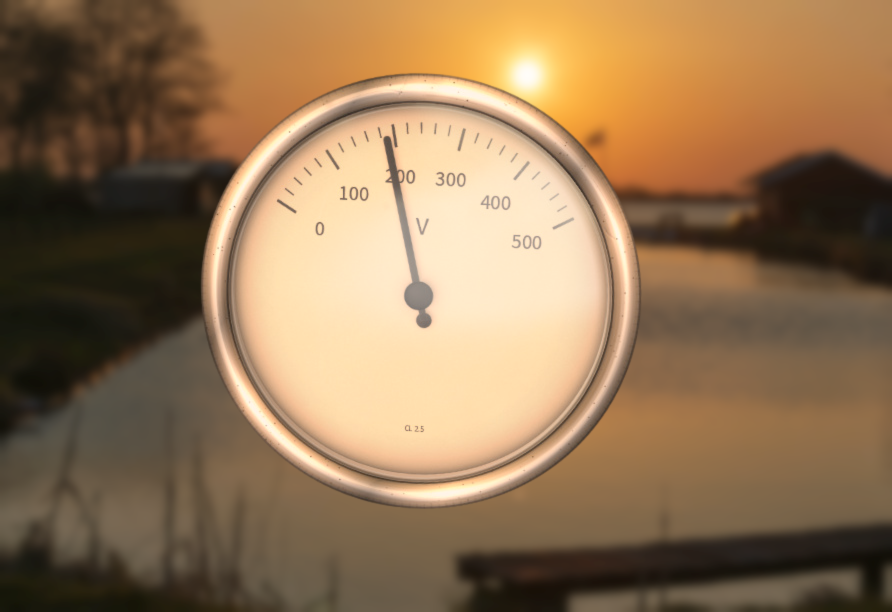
190 V
